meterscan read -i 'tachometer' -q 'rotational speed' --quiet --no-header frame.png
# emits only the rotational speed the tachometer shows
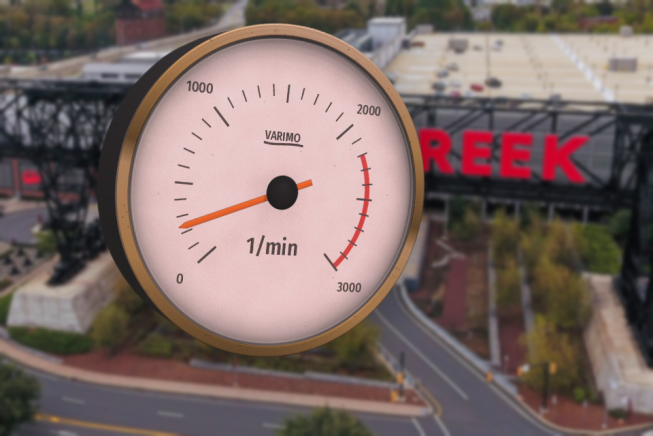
250 rpm
